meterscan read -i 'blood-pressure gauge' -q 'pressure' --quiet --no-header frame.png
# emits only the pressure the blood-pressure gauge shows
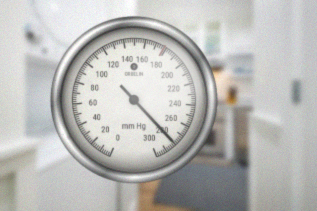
280 mmHg
